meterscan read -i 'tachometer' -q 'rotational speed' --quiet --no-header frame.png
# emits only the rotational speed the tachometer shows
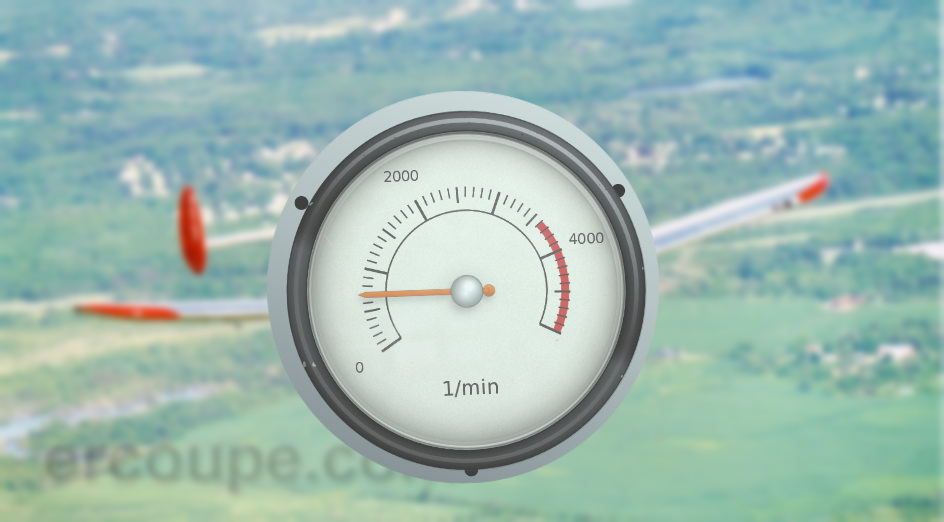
700 rpm
